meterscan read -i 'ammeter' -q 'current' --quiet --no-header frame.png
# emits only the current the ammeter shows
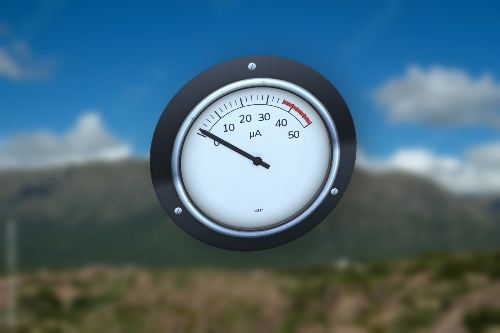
2 µA
